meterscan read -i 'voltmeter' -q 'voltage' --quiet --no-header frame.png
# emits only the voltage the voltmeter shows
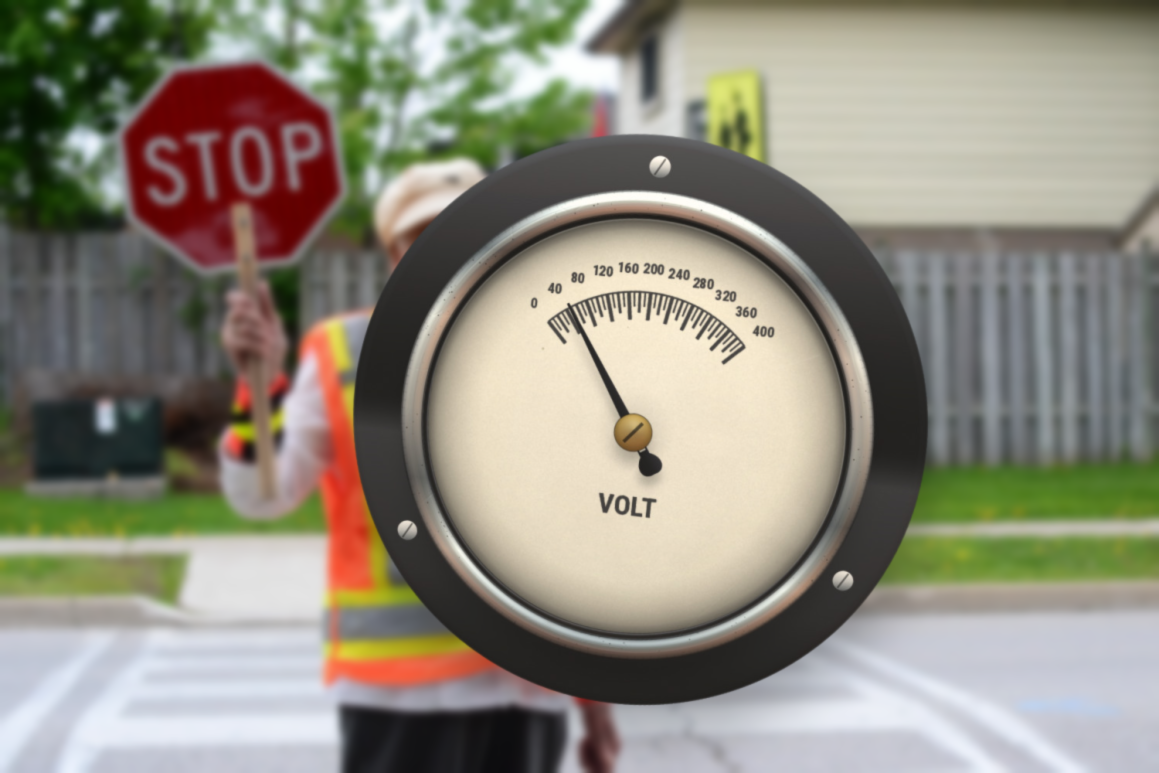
50 V
